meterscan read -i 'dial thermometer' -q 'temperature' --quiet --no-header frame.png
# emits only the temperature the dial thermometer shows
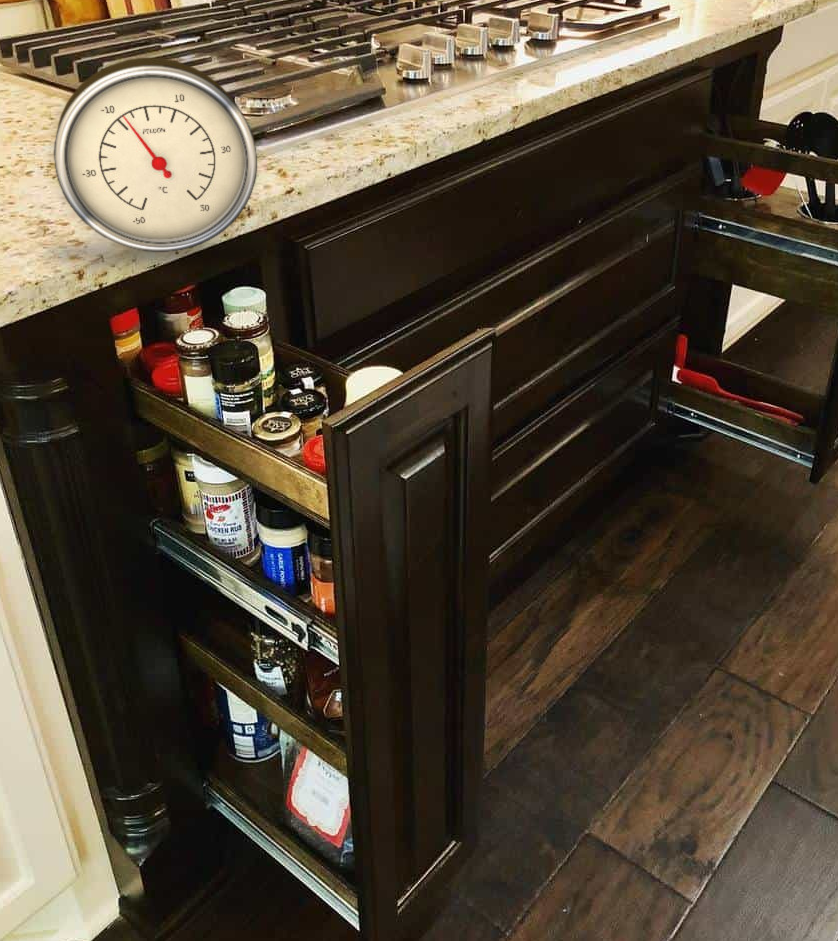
-7.5 °C
